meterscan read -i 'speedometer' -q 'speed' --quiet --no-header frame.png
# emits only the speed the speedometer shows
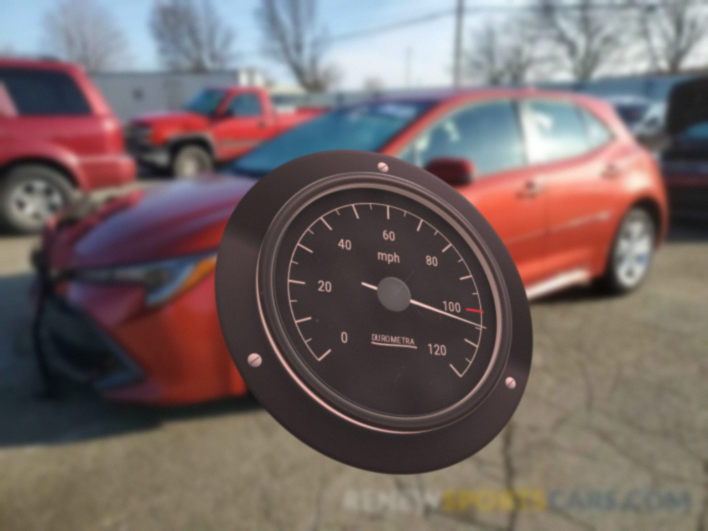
105 mph
